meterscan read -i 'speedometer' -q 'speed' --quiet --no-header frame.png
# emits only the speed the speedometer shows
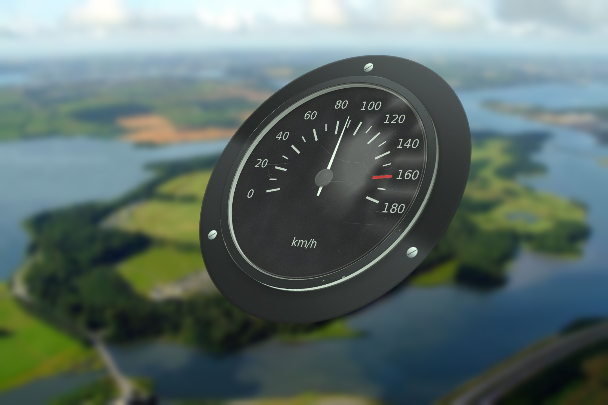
90 km/h
